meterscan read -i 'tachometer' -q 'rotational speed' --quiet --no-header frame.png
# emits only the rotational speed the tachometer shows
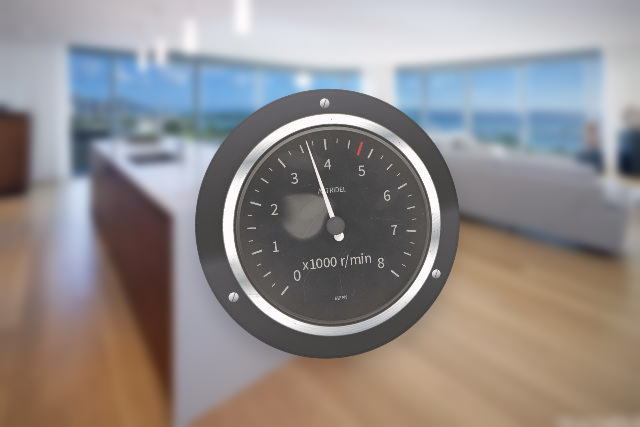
3625 rpm
